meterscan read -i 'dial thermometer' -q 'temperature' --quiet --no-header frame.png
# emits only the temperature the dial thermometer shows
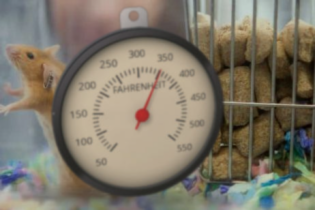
350 °F
